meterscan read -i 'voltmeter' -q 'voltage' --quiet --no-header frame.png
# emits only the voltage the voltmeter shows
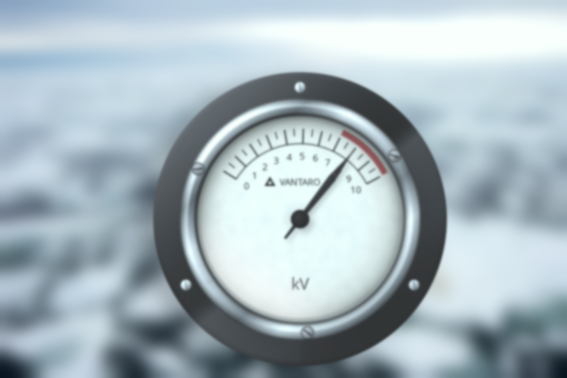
8 kV
